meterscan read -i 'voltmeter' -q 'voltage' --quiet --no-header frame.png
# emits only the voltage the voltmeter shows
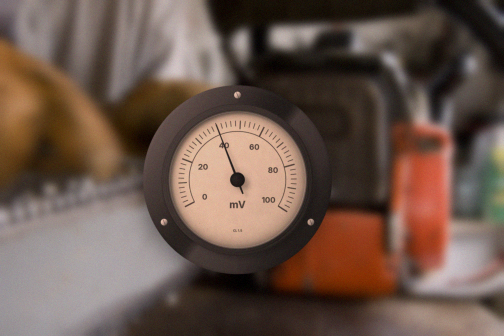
40 mV
